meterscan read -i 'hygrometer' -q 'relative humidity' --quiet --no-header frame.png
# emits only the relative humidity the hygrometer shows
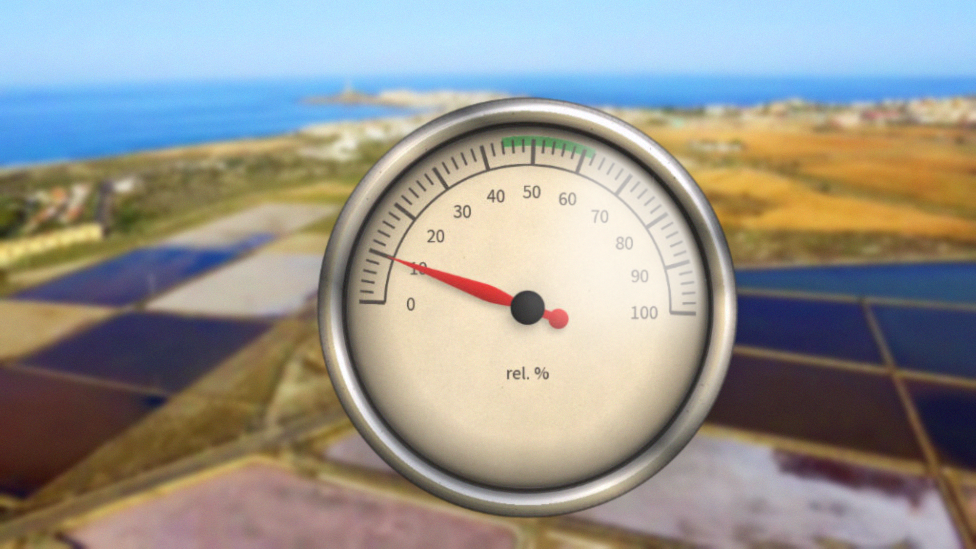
10 %
